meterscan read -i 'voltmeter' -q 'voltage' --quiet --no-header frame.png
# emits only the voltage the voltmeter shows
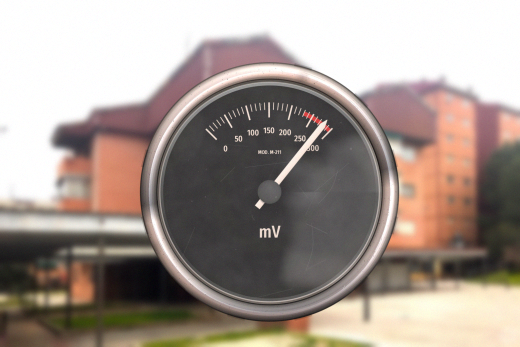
280 mV
